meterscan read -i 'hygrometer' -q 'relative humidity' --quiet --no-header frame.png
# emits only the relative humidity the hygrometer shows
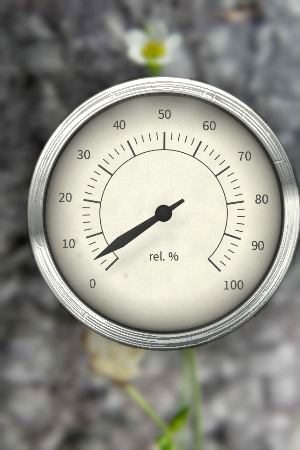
4 %
